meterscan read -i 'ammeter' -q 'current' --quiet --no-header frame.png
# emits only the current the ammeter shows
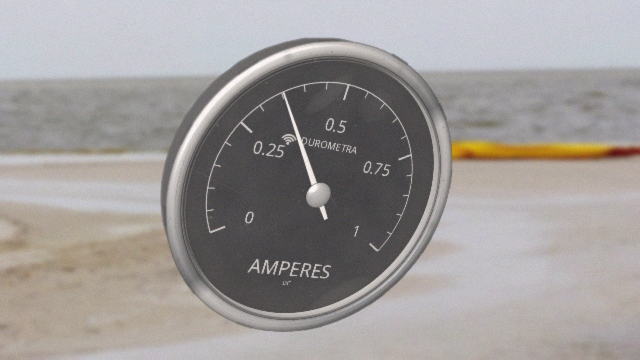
0.35 A
